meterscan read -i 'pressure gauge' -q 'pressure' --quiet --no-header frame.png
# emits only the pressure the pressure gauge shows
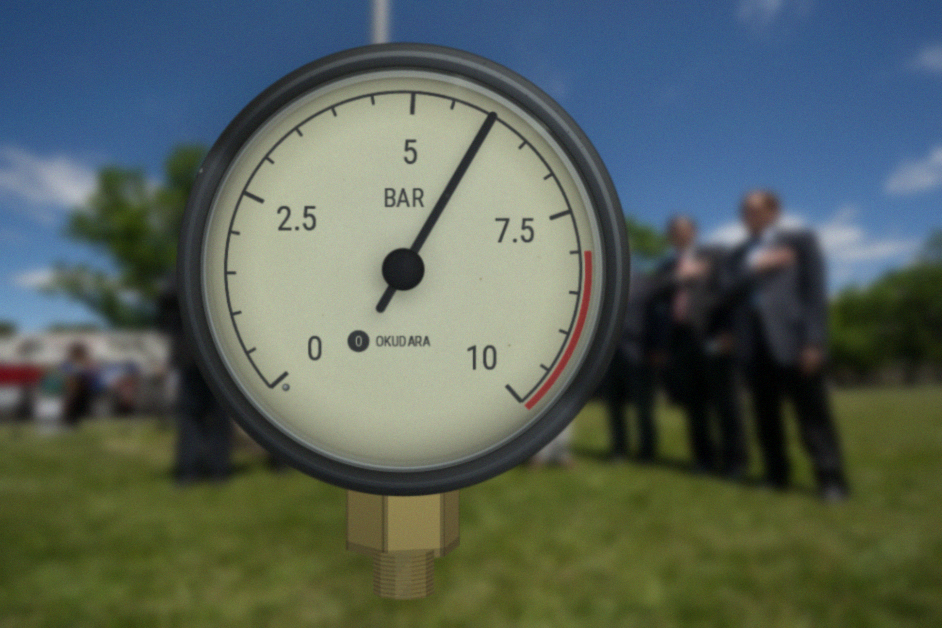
6 bar
